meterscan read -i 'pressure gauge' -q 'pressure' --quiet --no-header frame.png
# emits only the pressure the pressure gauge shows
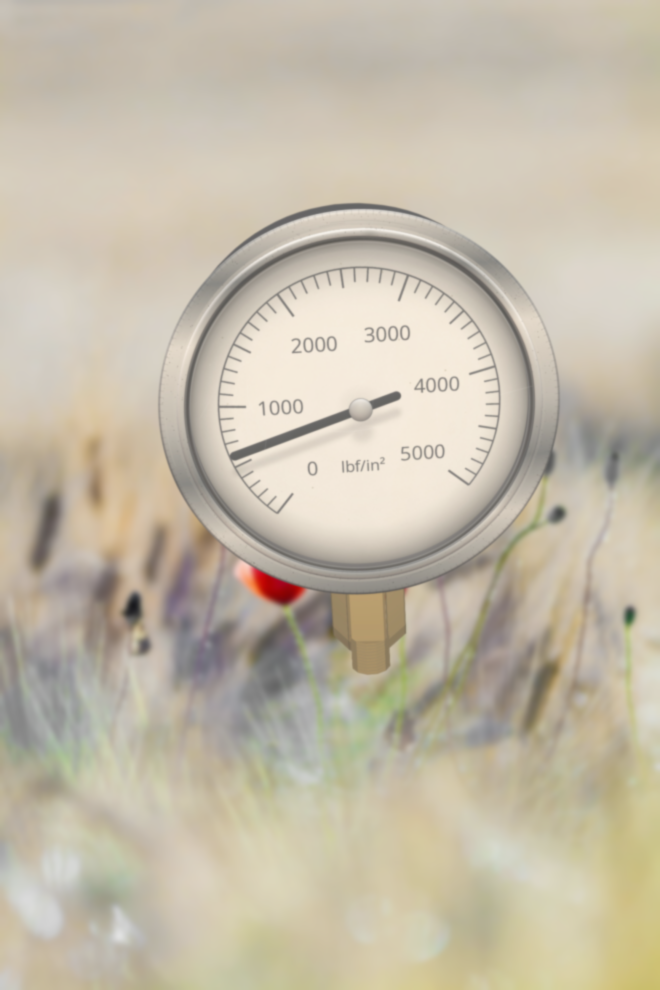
600 psi
